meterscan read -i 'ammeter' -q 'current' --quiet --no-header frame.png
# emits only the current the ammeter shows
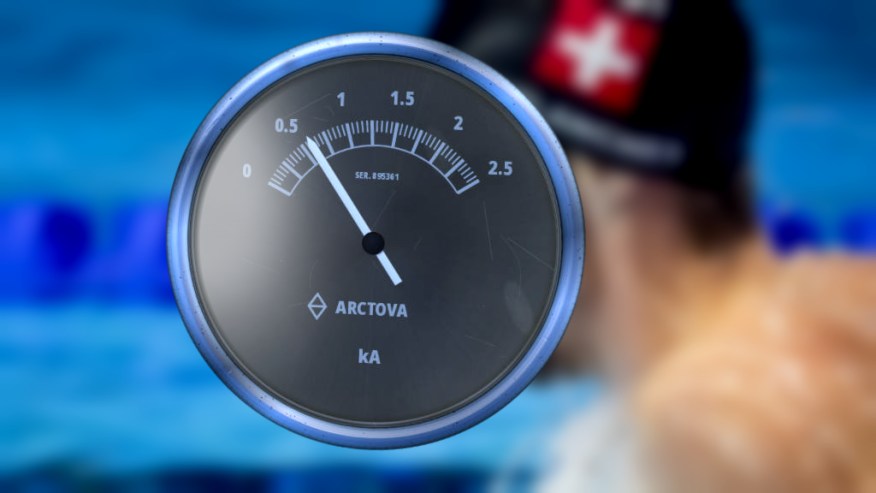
0.6 kA
